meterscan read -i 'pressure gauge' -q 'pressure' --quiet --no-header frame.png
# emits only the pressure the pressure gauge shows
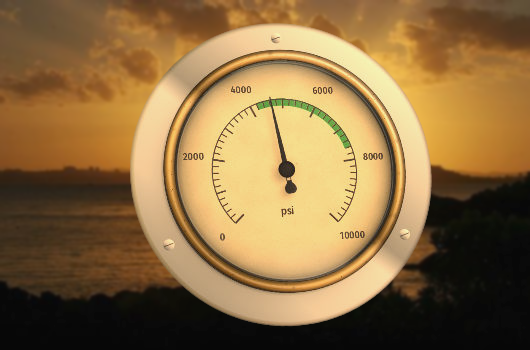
4600 psi
